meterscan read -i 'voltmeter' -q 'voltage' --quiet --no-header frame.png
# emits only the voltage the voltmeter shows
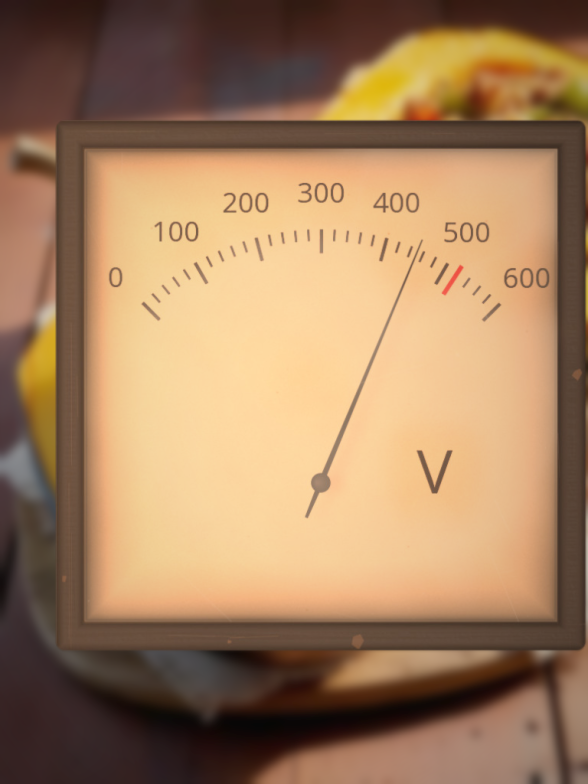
450 V
